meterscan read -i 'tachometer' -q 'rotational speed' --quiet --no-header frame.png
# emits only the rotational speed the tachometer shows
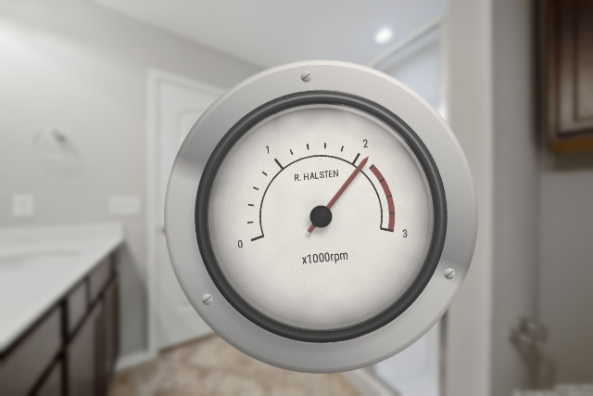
2100 rpm
